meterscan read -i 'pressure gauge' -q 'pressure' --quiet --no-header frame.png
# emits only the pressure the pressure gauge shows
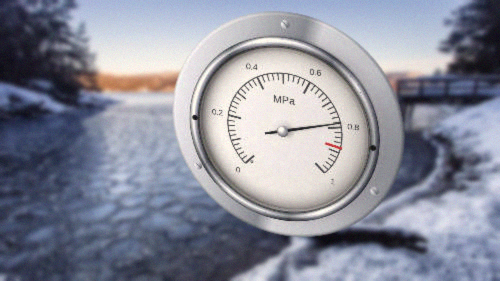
0.78 MPa
